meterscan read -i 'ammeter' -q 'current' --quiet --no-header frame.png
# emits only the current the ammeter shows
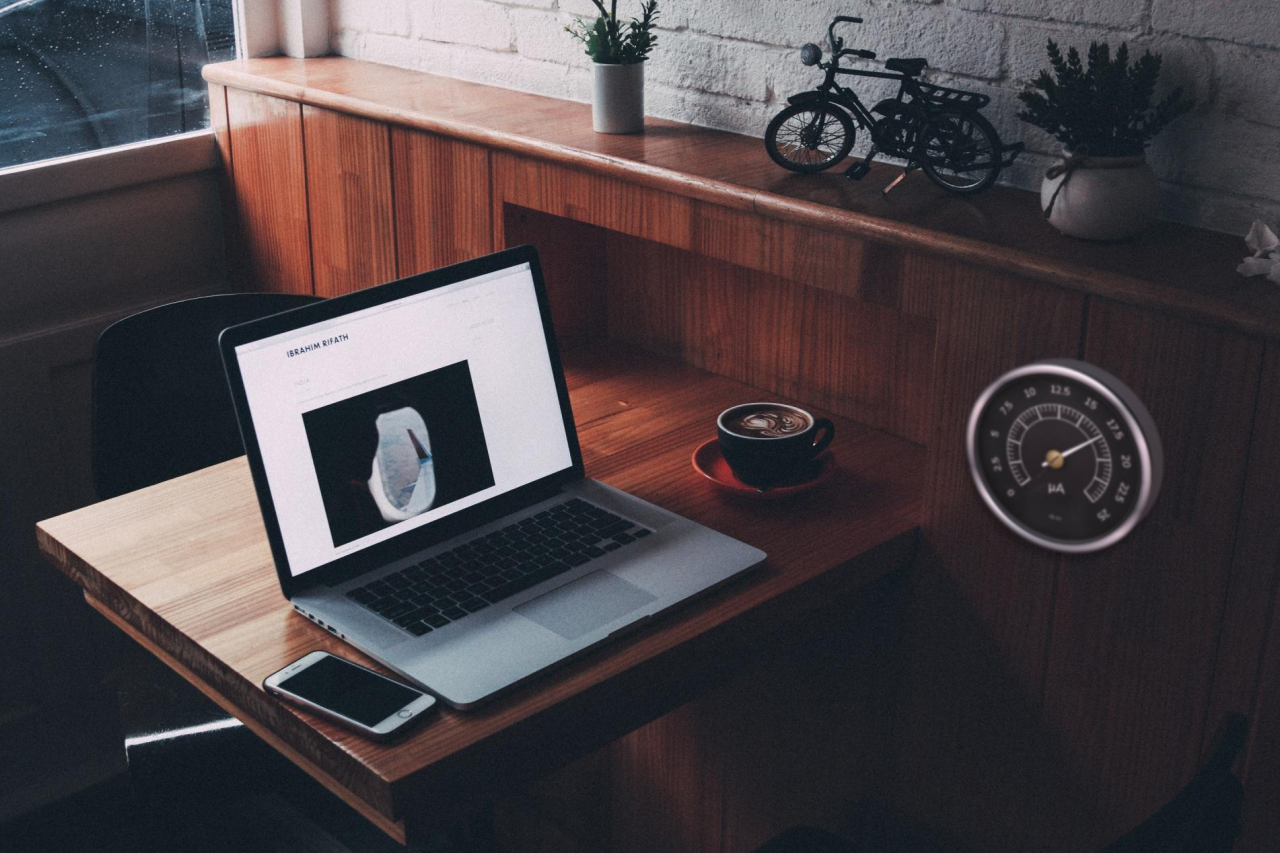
17.5 µA
